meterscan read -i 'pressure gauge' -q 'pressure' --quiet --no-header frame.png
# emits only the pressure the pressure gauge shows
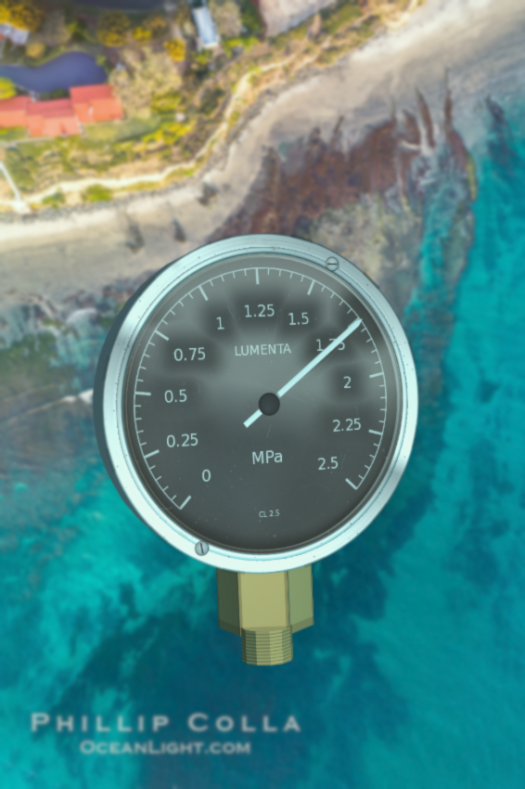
1.75 MPa
